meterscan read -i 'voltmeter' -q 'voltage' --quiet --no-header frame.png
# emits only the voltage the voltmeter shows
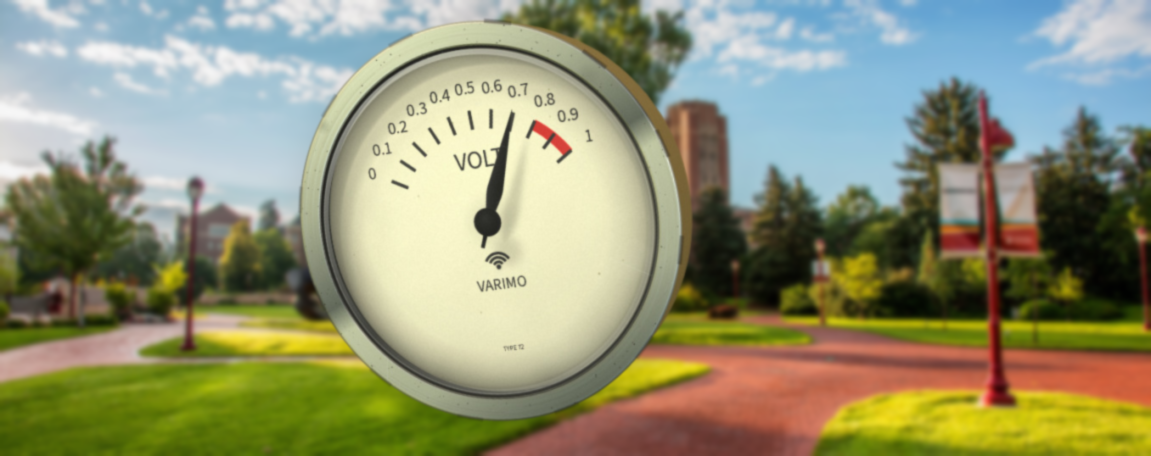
0.7 V
